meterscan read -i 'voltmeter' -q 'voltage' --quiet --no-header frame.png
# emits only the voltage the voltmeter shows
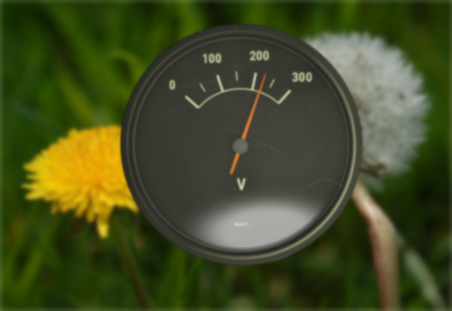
225 V
